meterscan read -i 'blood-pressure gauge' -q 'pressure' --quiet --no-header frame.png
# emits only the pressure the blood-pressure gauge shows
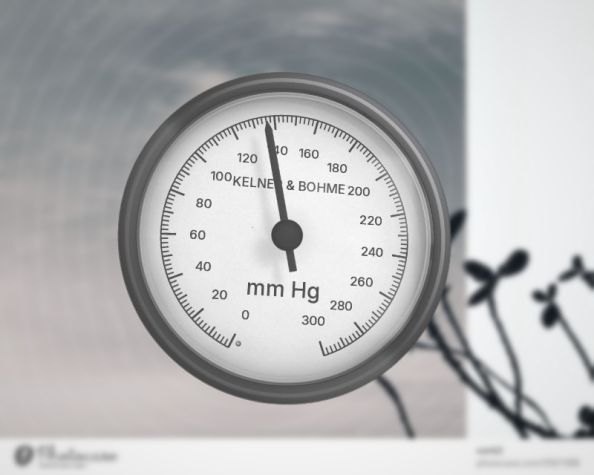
136 mmHg
